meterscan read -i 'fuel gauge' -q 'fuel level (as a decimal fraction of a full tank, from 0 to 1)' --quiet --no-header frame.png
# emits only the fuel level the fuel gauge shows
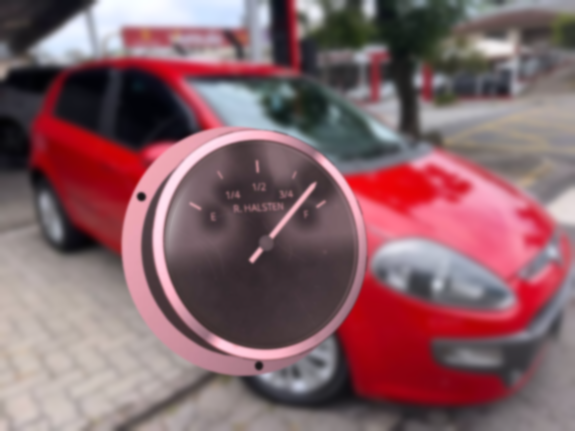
0.875
